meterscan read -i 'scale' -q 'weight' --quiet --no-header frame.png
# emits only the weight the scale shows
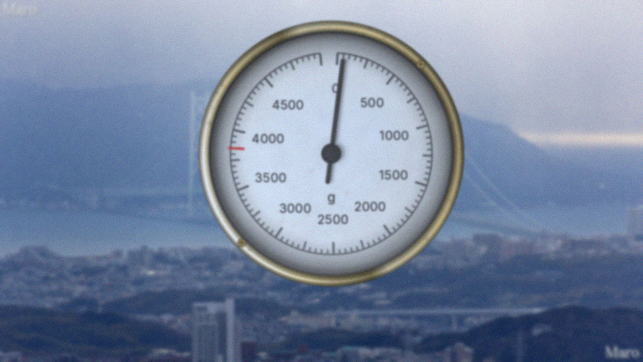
50 g
